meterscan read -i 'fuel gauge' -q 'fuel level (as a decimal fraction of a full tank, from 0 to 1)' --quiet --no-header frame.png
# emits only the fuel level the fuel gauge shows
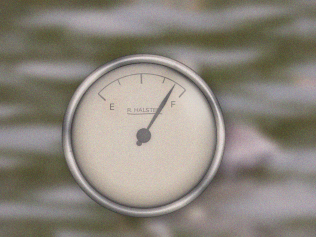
0.875
